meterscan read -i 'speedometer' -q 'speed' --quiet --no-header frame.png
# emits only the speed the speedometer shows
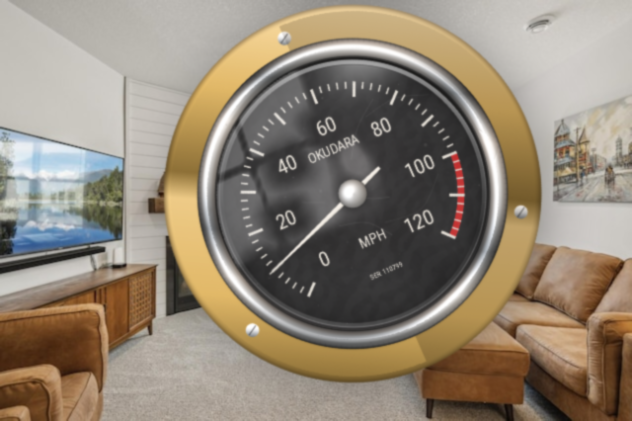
10 mph
